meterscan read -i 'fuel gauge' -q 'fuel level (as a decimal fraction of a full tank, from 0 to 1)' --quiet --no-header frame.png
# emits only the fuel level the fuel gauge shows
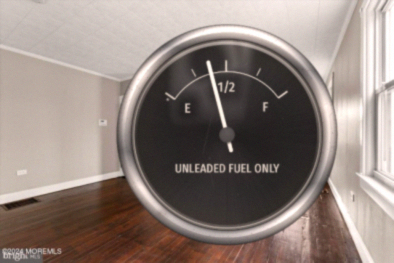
0.375
